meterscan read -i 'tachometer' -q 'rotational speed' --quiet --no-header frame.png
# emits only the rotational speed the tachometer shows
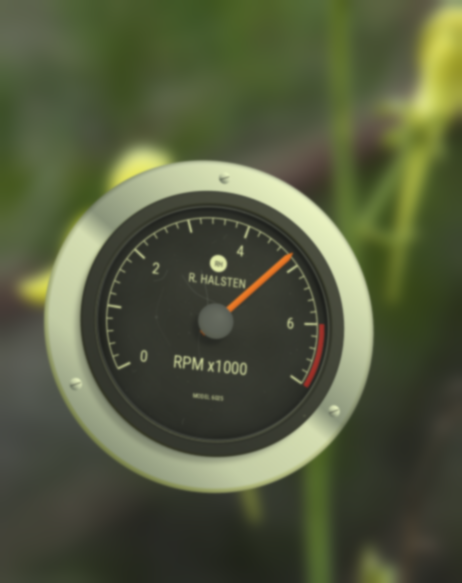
4800 rpm
